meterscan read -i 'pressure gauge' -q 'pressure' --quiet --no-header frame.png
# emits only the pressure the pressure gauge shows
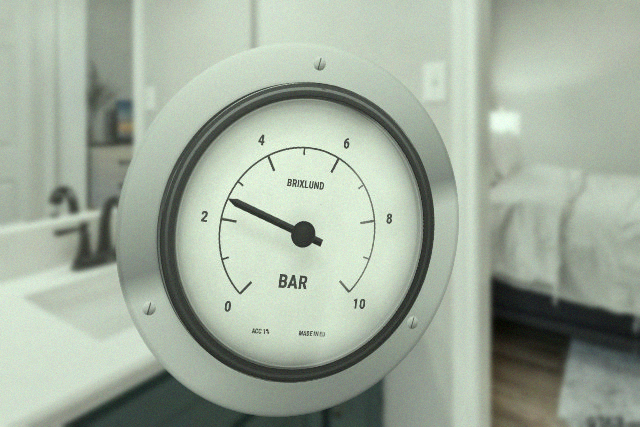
2.5 bar
